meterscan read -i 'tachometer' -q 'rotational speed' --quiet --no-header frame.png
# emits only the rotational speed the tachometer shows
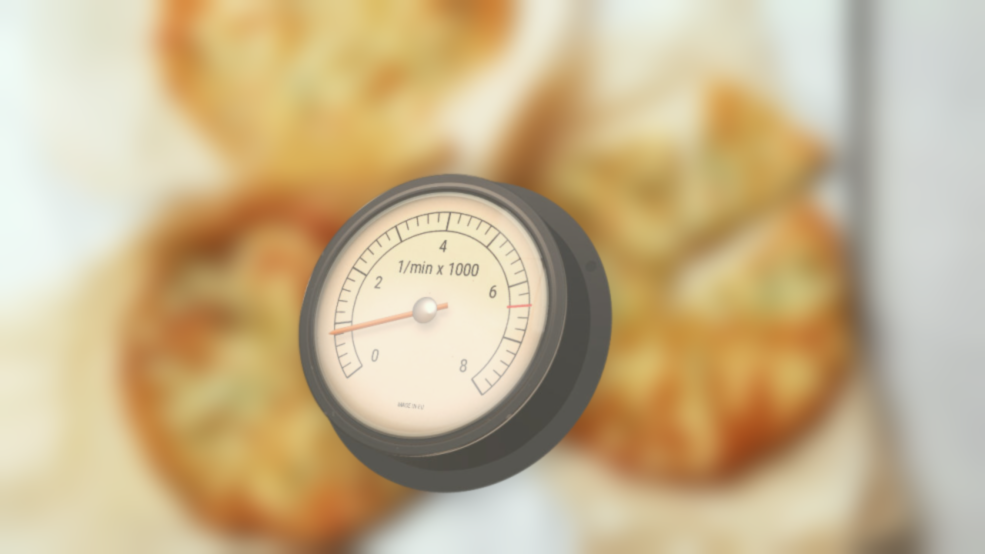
800 rpm
